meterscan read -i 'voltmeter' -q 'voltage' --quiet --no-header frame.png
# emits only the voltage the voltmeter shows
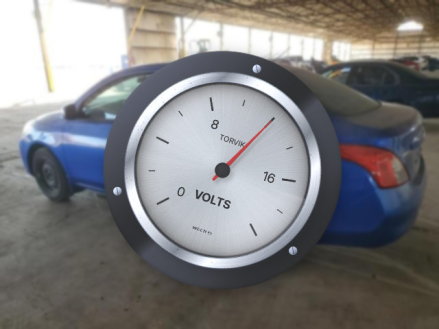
12 V
